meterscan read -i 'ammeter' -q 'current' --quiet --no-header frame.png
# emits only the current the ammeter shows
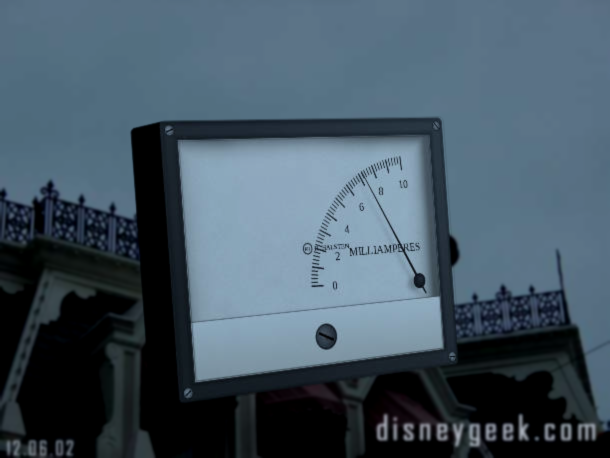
7 mA
